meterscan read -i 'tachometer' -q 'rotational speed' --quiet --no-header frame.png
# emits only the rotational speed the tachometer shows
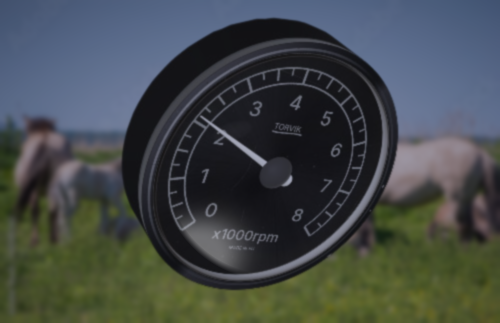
2125 rpm
